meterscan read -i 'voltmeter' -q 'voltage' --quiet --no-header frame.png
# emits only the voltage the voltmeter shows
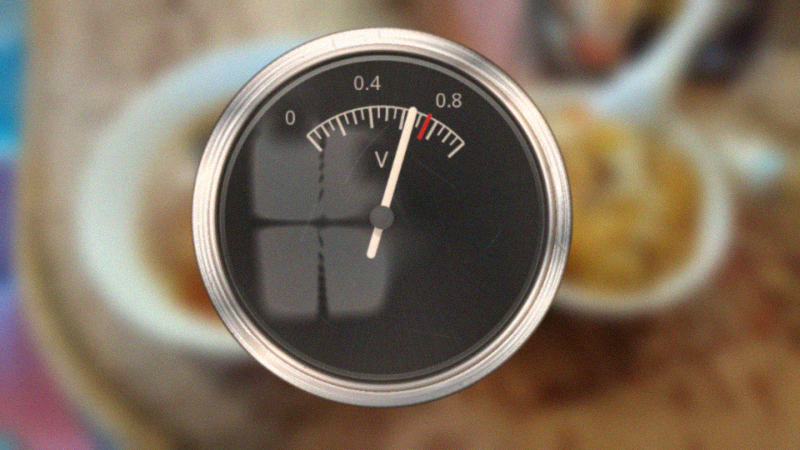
0.65 V
